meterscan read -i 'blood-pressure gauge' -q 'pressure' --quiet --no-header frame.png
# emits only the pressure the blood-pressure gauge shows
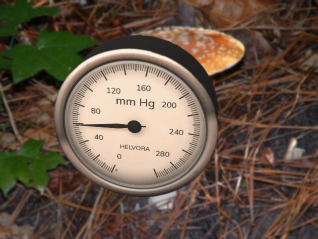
60 mmHg
